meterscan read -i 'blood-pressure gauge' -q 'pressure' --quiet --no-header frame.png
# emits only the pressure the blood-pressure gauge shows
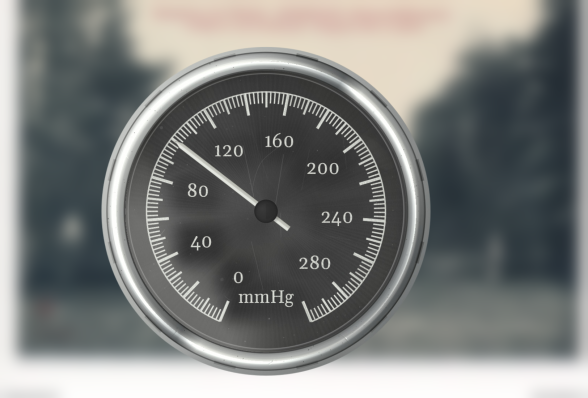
100 mmHg
